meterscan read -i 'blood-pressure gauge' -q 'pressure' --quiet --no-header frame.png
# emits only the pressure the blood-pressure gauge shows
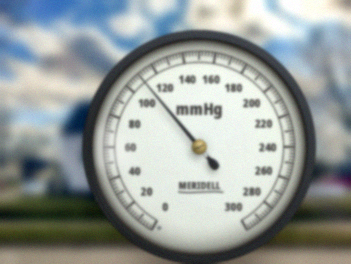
110 mmHg
